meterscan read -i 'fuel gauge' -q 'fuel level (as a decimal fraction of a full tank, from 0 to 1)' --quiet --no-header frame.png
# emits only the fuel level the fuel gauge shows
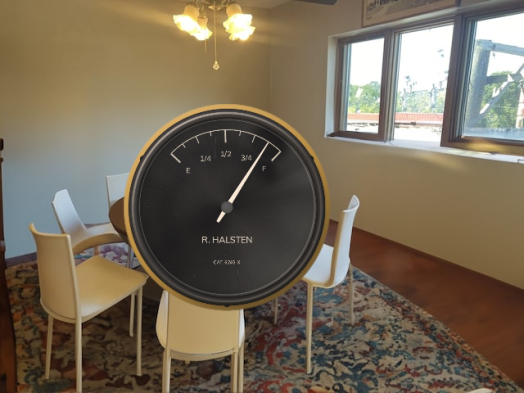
0.875
